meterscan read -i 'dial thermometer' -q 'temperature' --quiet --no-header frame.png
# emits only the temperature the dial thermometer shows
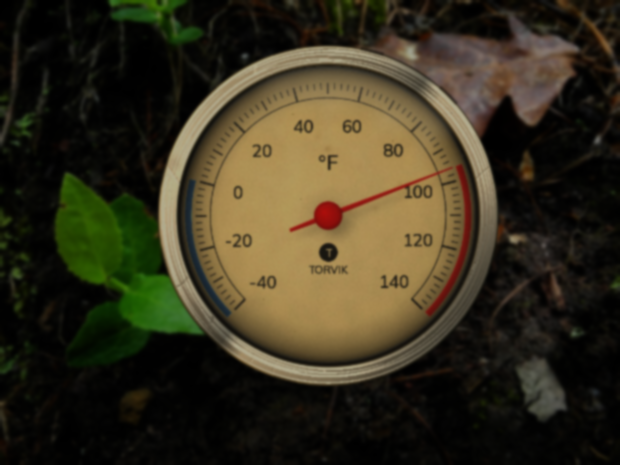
96 °F
